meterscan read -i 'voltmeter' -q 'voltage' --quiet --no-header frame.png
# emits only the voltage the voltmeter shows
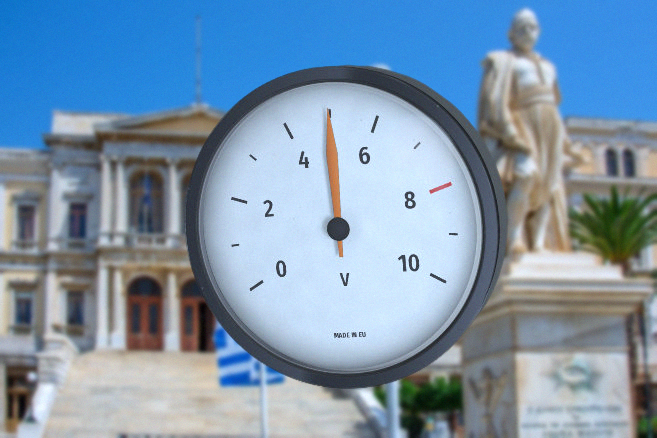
5 V
